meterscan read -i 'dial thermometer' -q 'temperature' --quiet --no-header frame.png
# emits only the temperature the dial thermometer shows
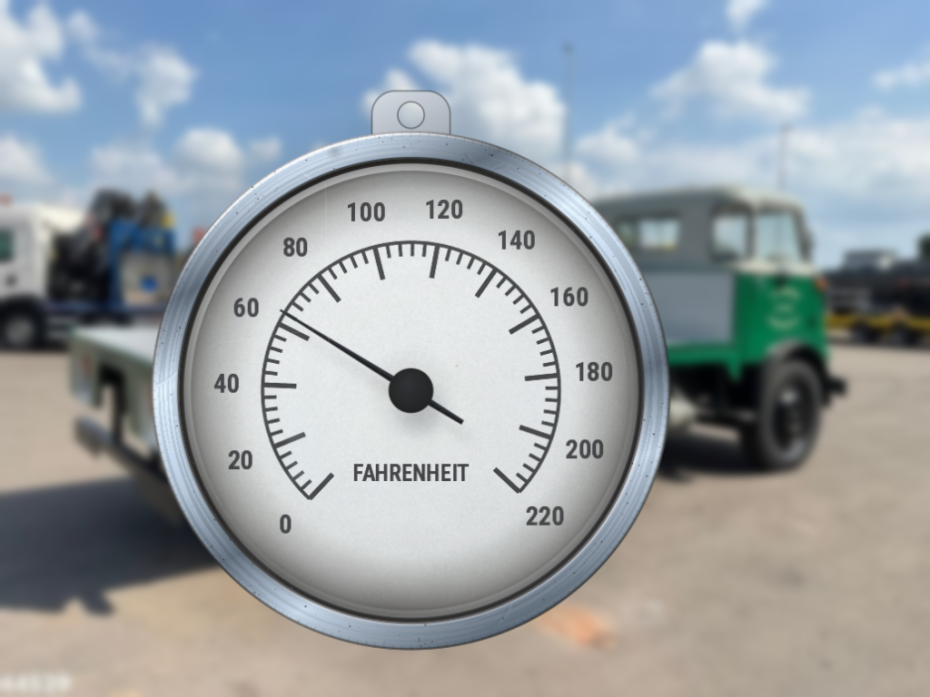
64 °F
